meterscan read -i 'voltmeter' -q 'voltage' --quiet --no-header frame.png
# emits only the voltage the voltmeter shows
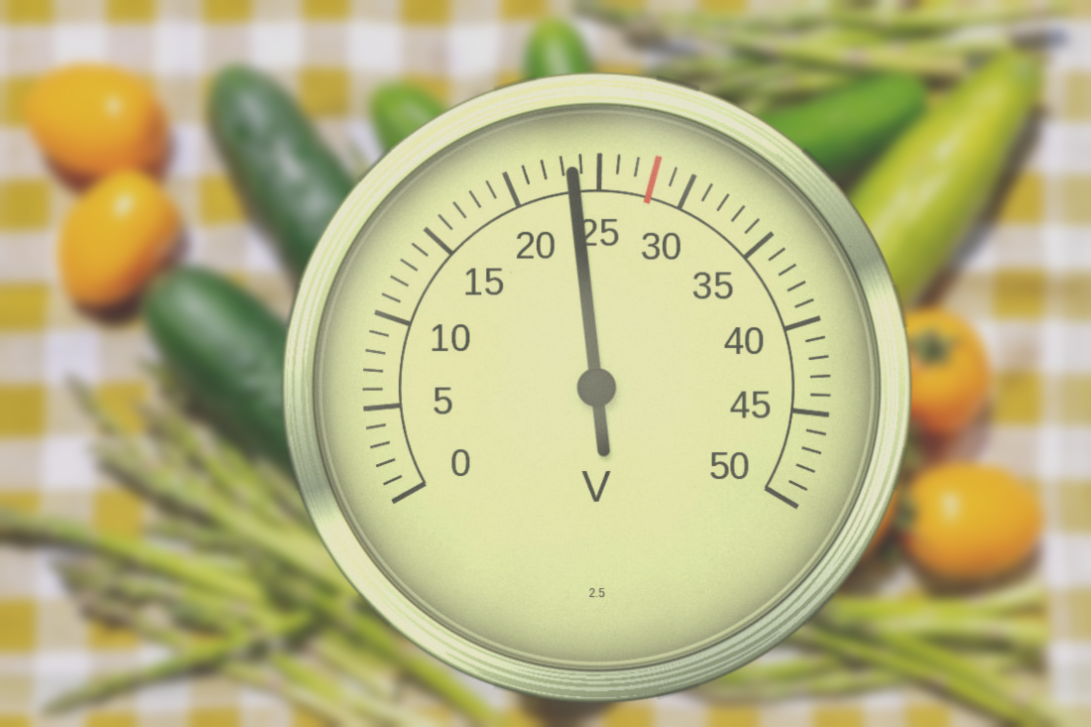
23.5 V
